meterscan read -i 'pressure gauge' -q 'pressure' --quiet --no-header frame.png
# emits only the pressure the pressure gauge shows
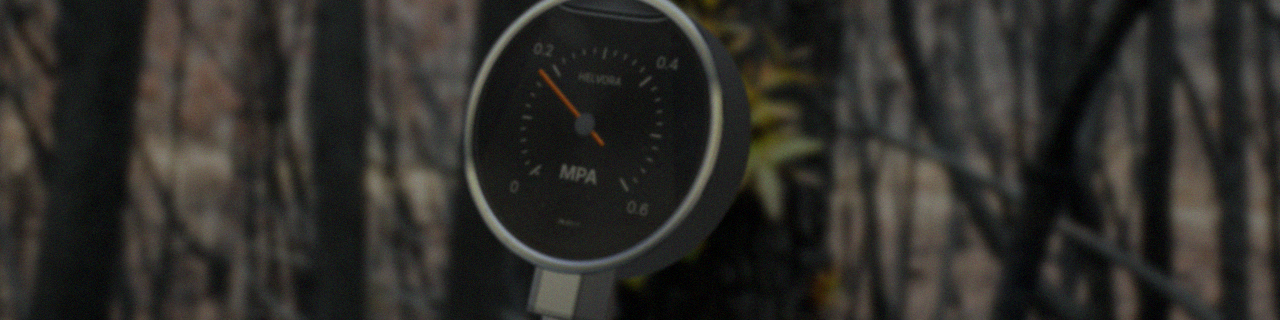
0.18 MPa
